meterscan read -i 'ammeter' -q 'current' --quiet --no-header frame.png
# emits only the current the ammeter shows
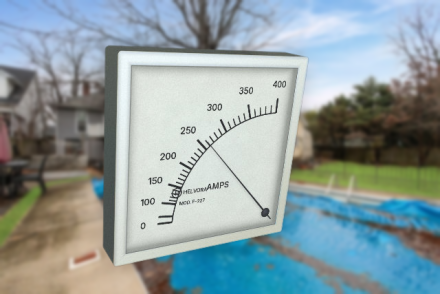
260 A
